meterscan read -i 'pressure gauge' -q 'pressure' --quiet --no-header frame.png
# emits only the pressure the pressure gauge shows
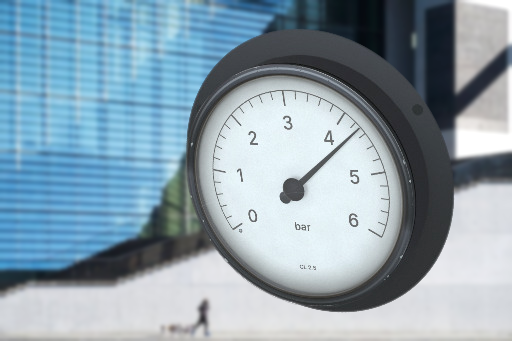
4.3 bar
